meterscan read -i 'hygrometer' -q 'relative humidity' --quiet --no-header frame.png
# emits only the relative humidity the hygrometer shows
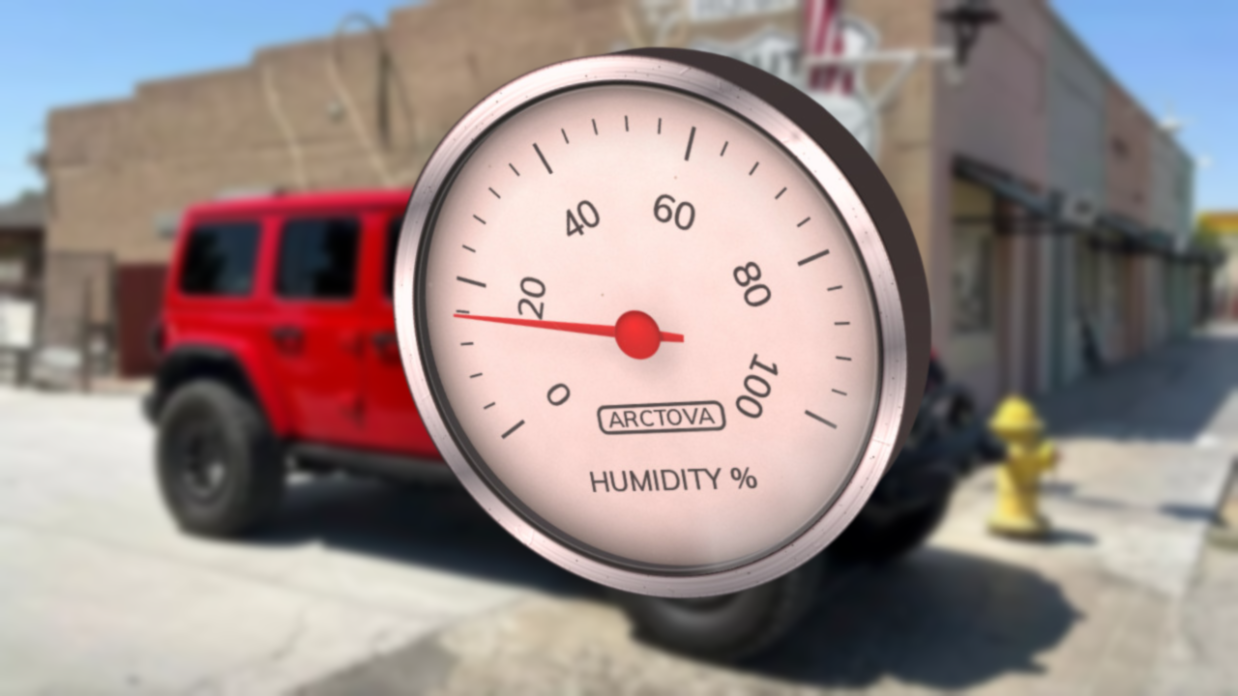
16 %
